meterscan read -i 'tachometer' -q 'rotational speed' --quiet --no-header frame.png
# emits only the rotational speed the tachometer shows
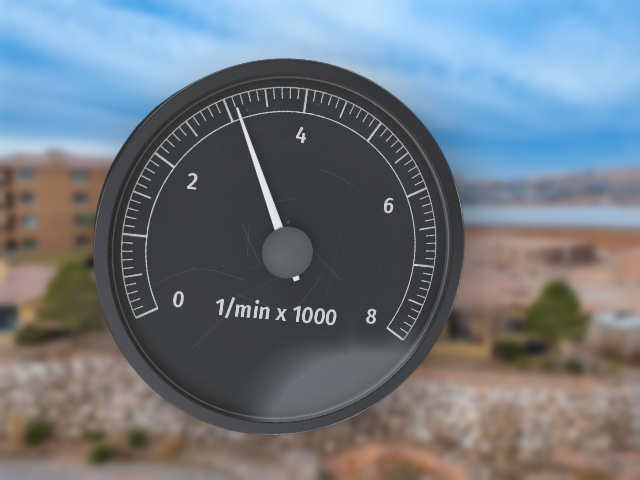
3100 rpm
